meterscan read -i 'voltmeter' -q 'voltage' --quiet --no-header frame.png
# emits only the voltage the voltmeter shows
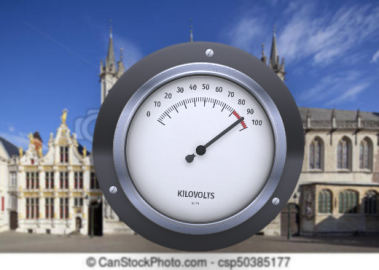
90 kV
